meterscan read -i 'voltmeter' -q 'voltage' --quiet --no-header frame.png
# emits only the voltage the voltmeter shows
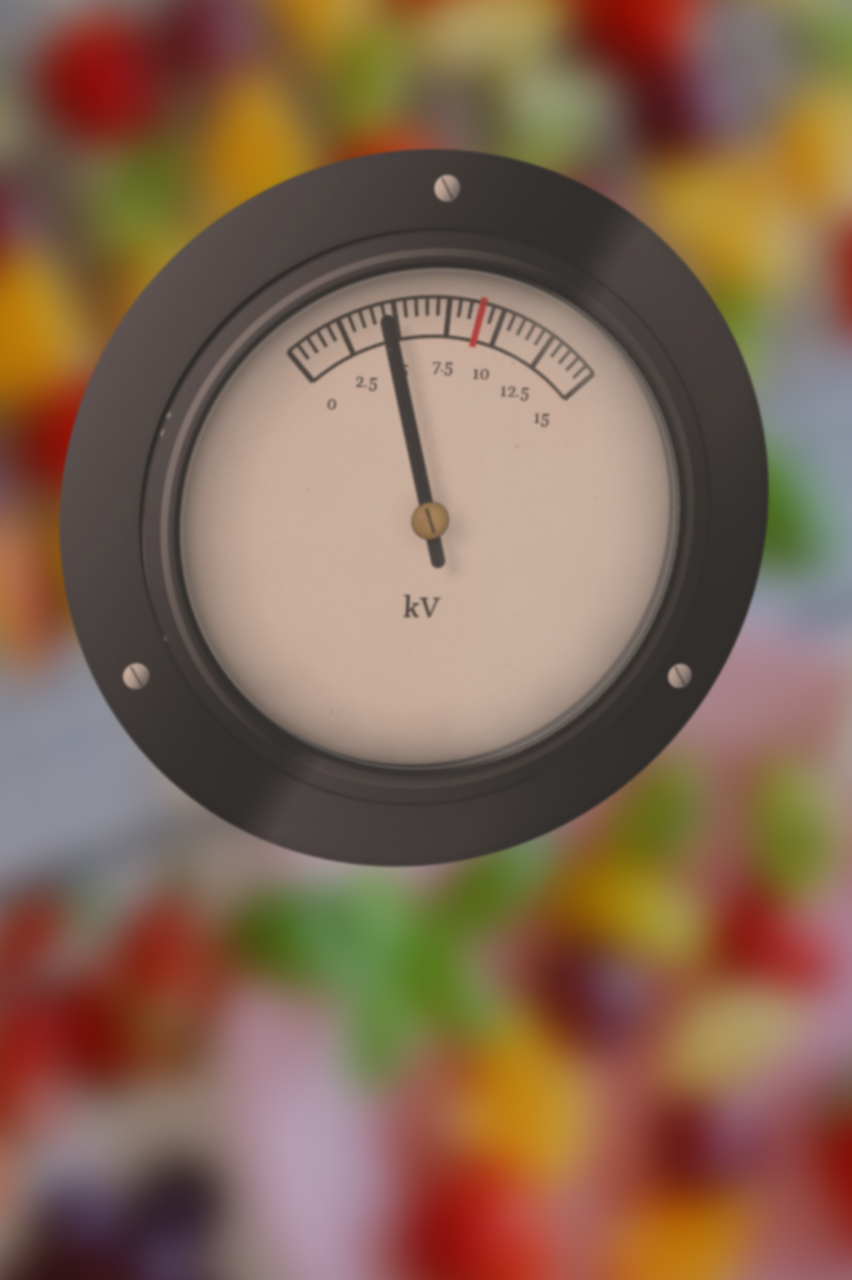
4.5 kV
